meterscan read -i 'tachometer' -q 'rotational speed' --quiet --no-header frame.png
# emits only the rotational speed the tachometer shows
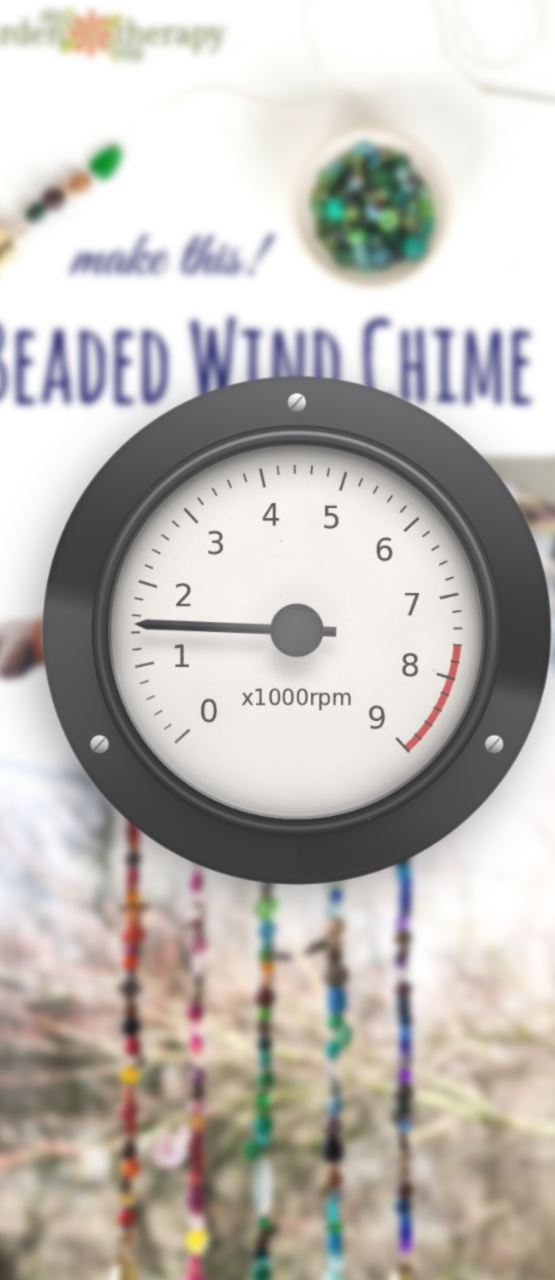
1500 rpm
